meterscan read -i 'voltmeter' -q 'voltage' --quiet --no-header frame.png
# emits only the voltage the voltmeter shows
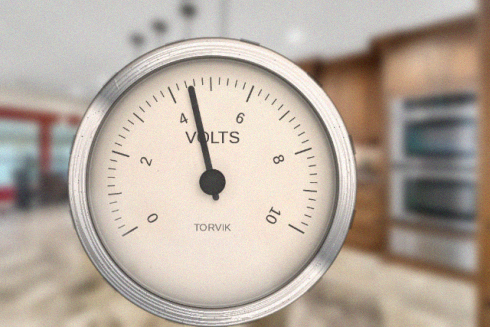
4.5 V
